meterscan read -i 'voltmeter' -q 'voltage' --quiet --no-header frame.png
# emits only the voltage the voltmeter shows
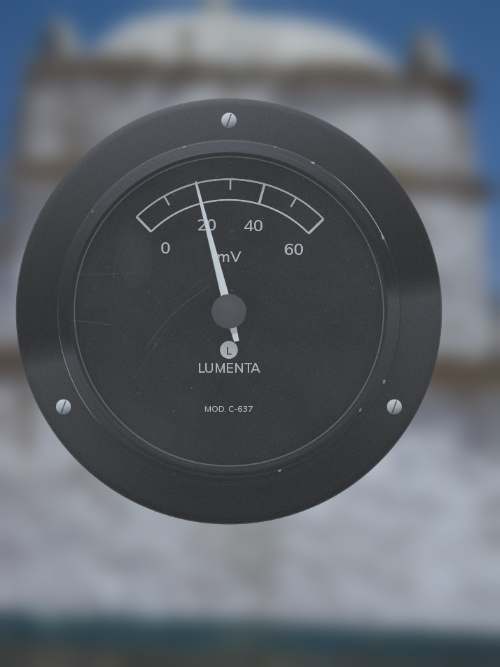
20 mV
